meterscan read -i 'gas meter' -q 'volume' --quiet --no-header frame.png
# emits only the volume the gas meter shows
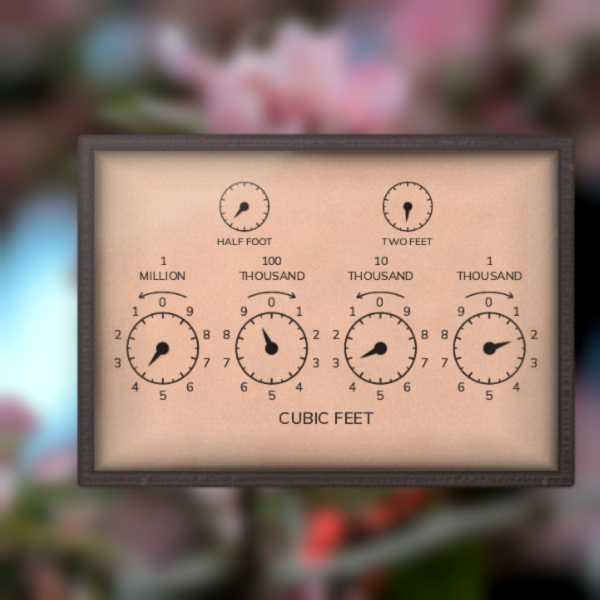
393200 ft³
